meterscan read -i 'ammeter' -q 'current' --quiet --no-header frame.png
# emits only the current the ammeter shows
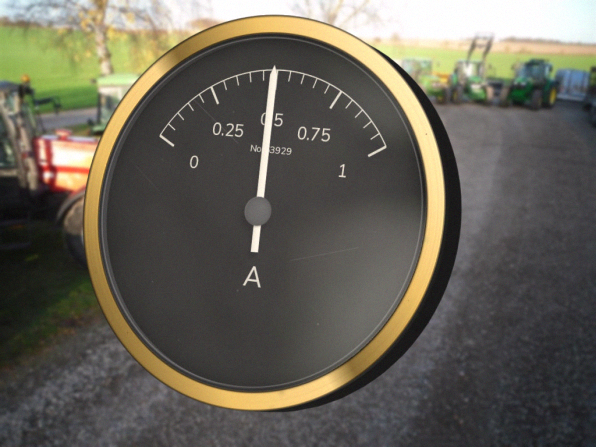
0.5 A
